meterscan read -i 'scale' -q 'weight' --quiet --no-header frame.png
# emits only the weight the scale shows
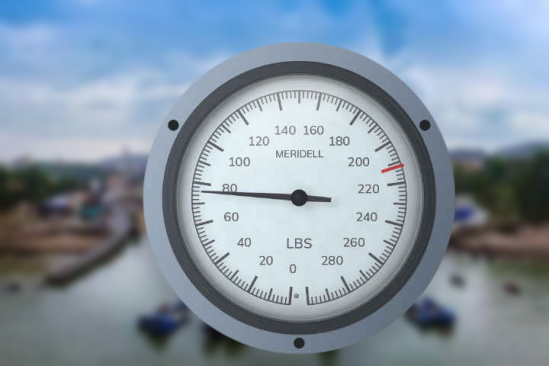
76 lb
